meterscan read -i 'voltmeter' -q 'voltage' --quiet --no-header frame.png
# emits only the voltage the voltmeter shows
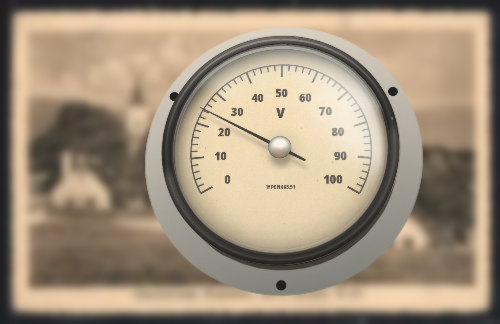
24 V
